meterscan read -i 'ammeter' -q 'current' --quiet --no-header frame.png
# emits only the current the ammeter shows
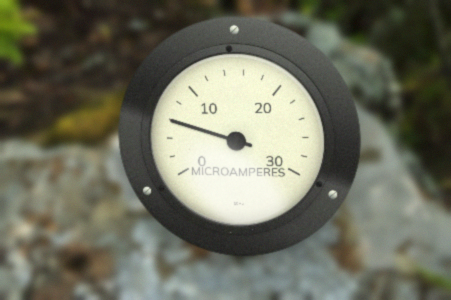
6 µA
